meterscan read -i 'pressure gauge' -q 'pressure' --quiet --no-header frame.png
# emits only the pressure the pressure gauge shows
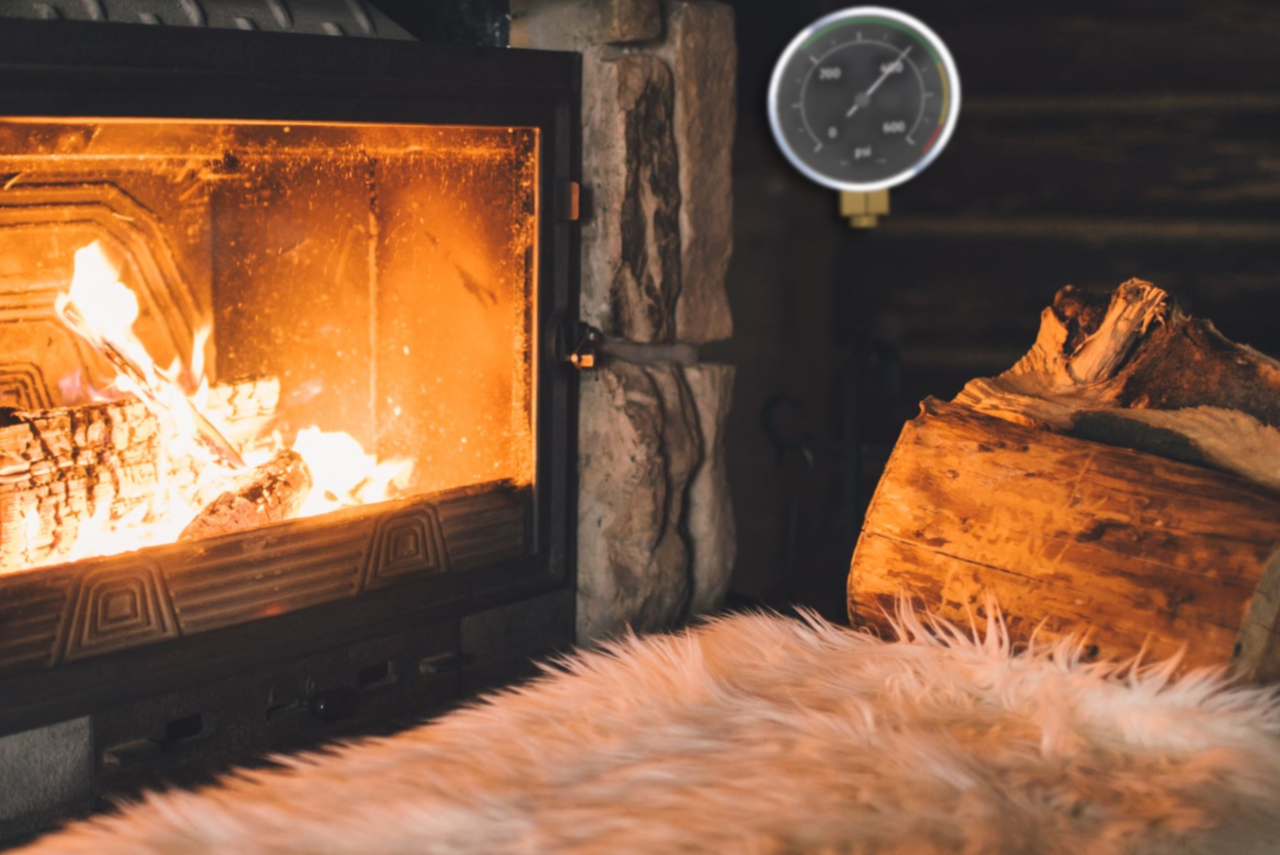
400 psi
